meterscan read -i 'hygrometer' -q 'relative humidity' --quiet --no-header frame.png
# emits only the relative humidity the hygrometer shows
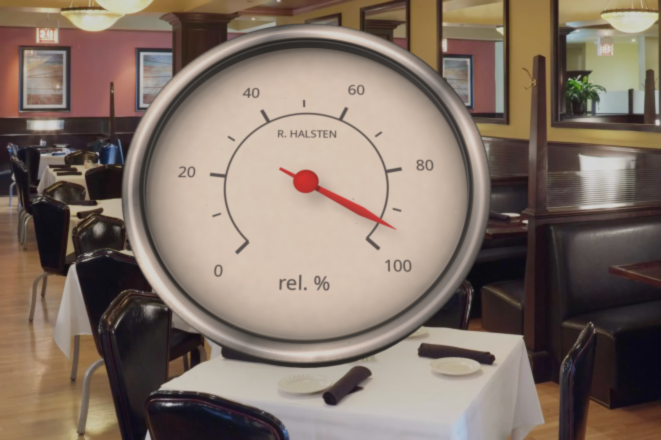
95 %
